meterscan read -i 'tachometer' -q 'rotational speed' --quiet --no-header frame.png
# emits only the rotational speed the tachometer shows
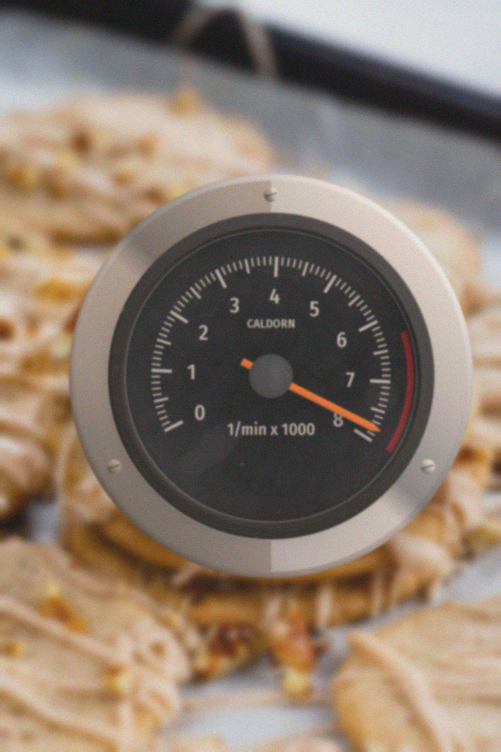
7800 rpm
